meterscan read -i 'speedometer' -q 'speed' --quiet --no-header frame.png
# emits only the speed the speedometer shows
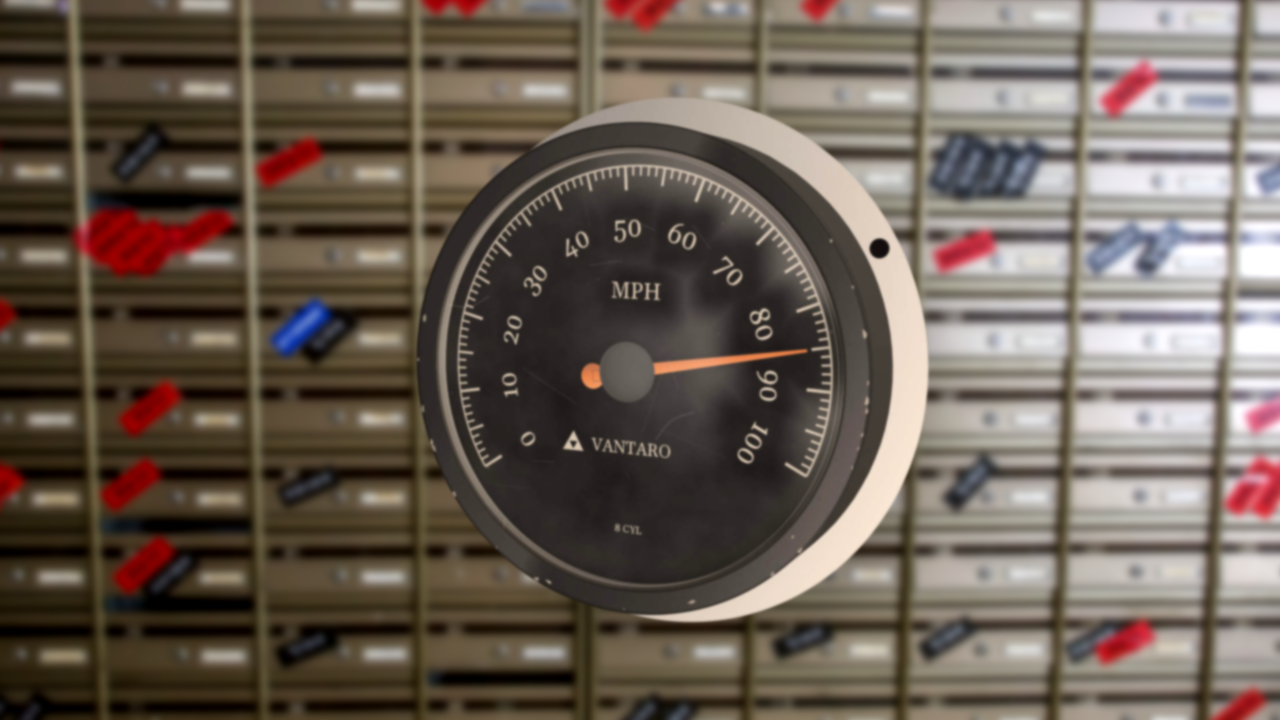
85 mph
